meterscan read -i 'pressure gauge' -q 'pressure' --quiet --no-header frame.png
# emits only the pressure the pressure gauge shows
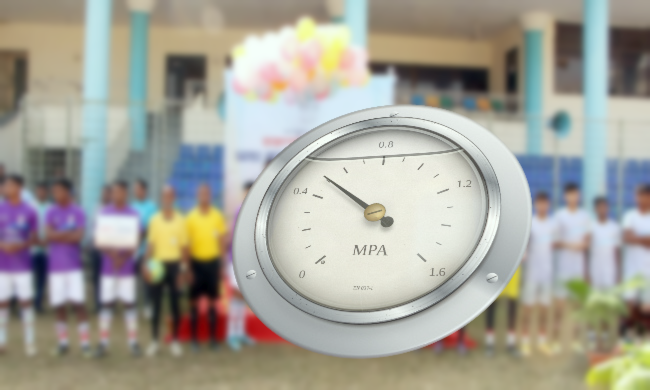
0.5 MPa
